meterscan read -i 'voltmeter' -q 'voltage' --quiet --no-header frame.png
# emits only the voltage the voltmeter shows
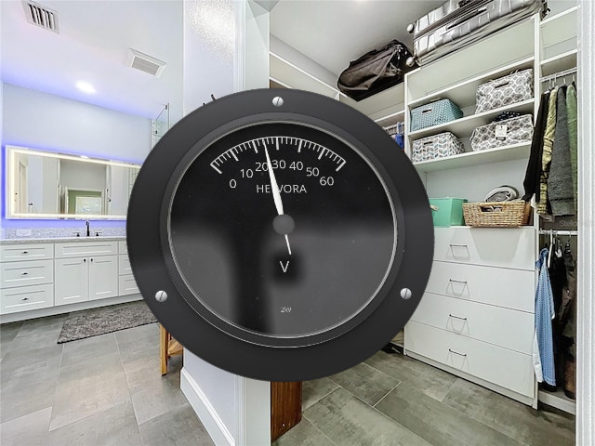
24 V
